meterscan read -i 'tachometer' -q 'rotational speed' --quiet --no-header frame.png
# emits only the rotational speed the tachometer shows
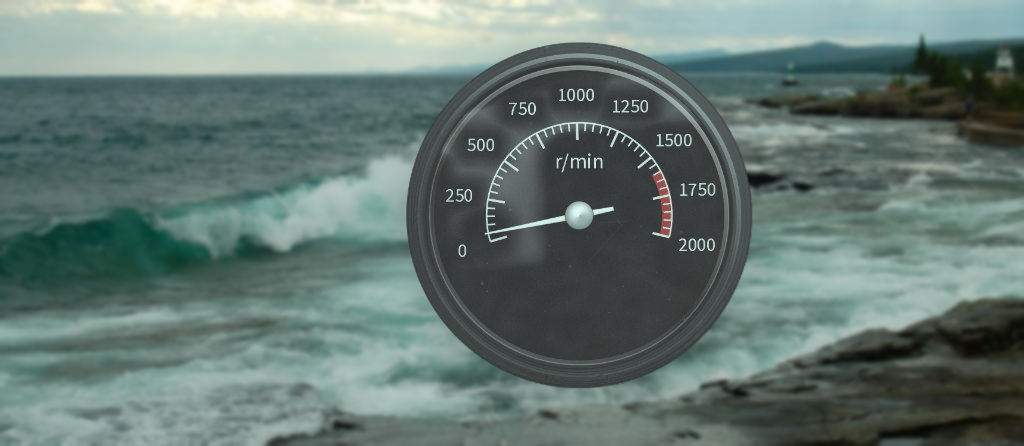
50 rpm
